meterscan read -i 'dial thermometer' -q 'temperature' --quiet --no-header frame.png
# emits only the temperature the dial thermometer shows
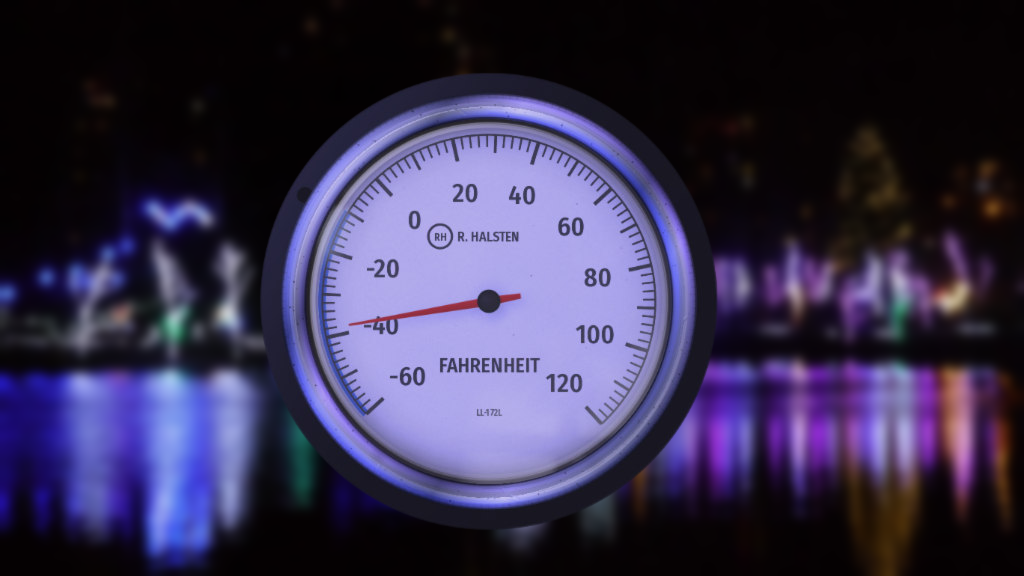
-38 °F
